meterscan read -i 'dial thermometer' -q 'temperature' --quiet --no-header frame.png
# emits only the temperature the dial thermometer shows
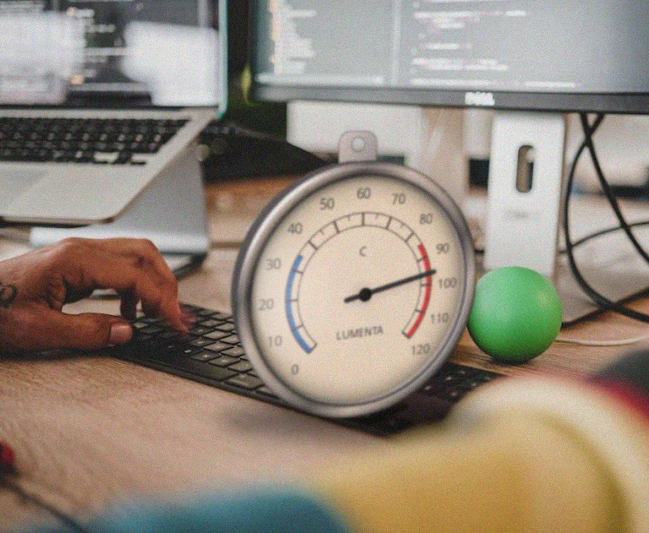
95 °C
